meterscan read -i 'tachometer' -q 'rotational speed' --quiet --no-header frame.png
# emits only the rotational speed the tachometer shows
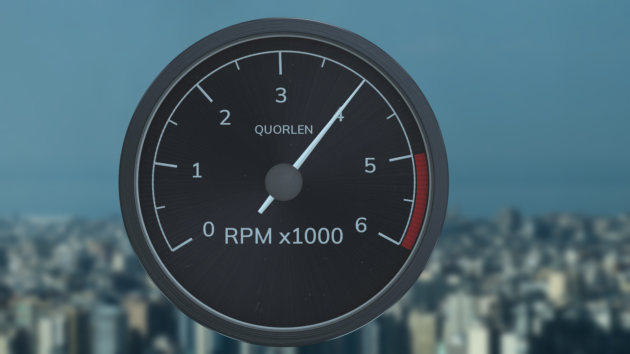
4000 rpm
